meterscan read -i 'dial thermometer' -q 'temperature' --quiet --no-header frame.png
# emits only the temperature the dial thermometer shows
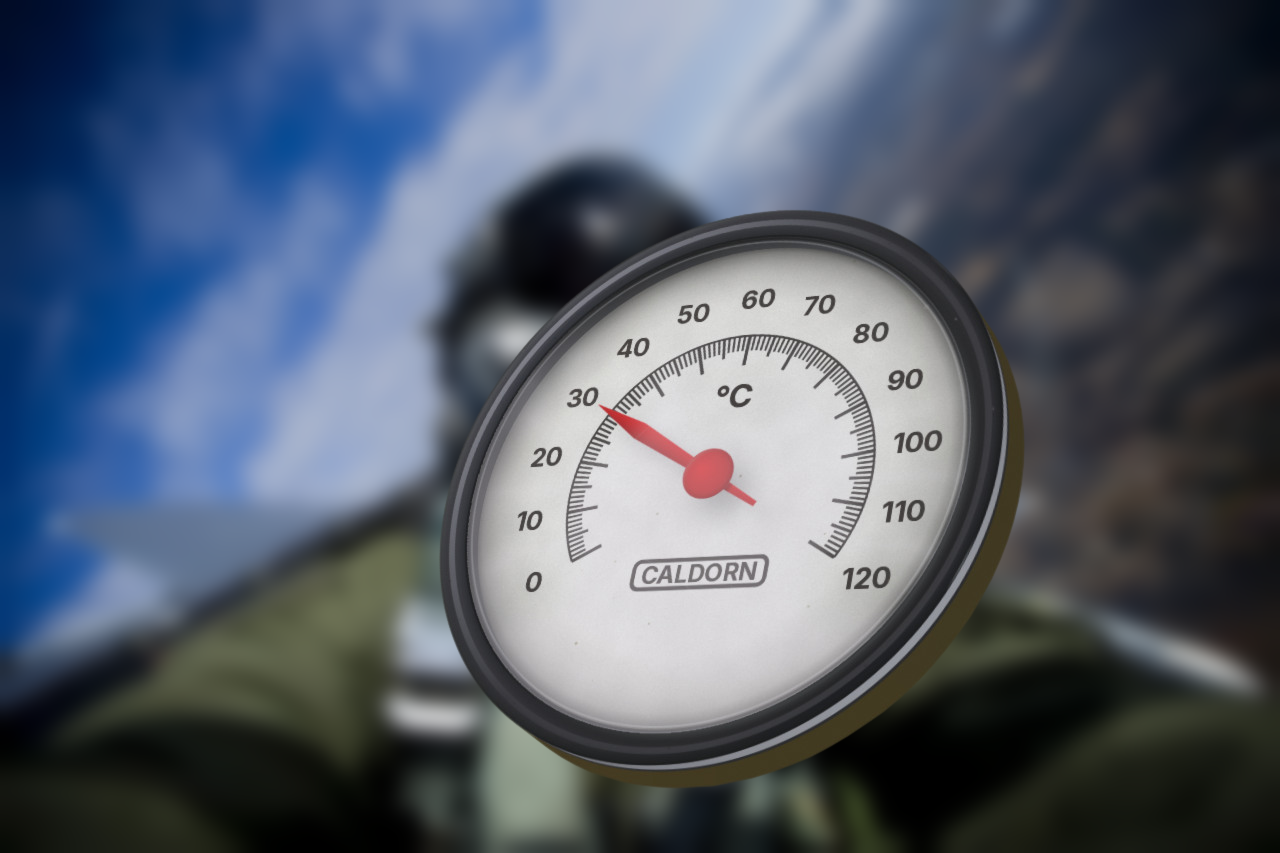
30 °C
